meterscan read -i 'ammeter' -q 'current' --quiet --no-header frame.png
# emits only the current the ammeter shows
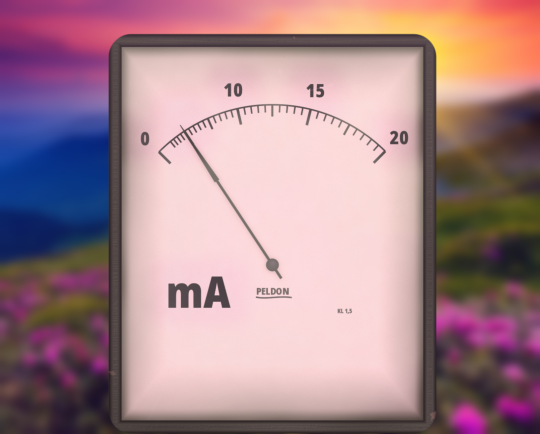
5 mA
